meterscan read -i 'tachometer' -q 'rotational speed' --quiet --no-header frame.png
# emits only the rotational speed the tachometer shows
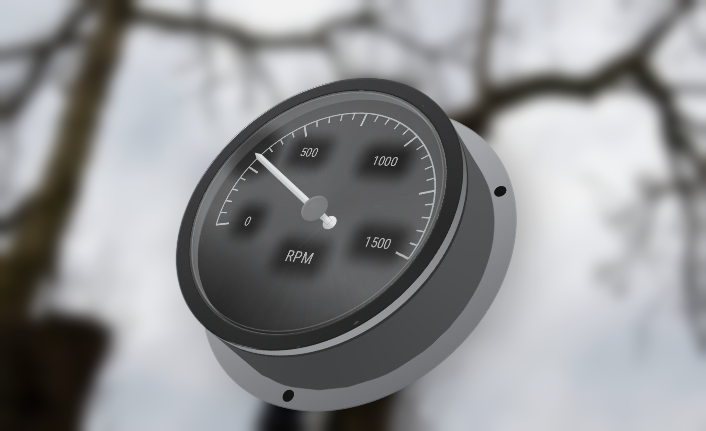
300 rpm
